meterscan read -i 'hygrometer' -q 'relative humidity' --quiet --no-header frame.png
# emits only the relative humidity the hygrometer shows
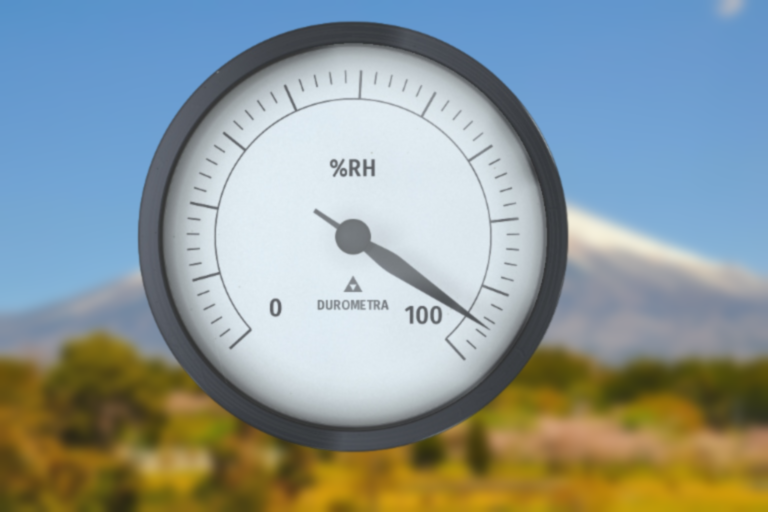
95 %
